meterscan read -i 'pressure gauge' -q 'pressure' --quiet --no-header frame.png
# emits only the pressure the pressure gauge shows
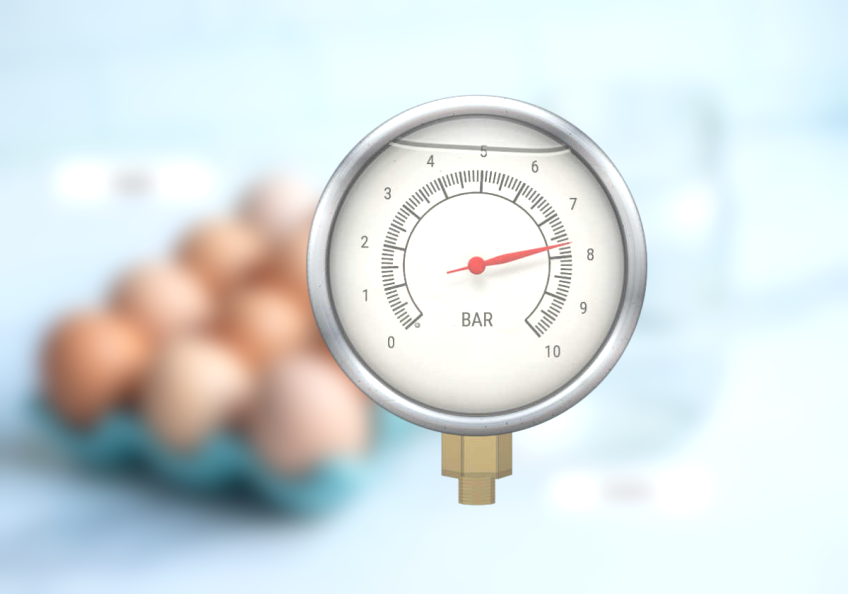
7.7 bar
